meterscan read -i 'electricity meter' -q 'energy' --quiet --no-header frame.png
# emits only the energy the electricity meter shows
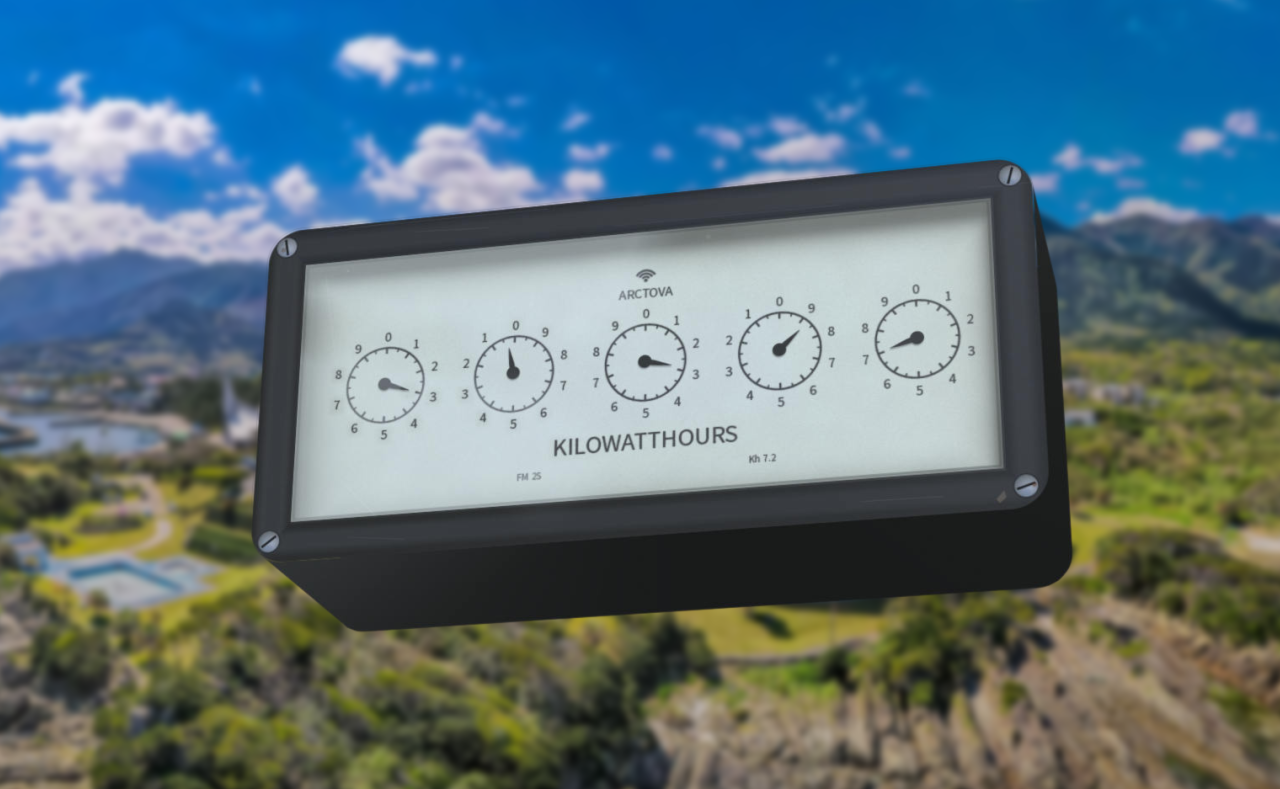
30287 kWh
